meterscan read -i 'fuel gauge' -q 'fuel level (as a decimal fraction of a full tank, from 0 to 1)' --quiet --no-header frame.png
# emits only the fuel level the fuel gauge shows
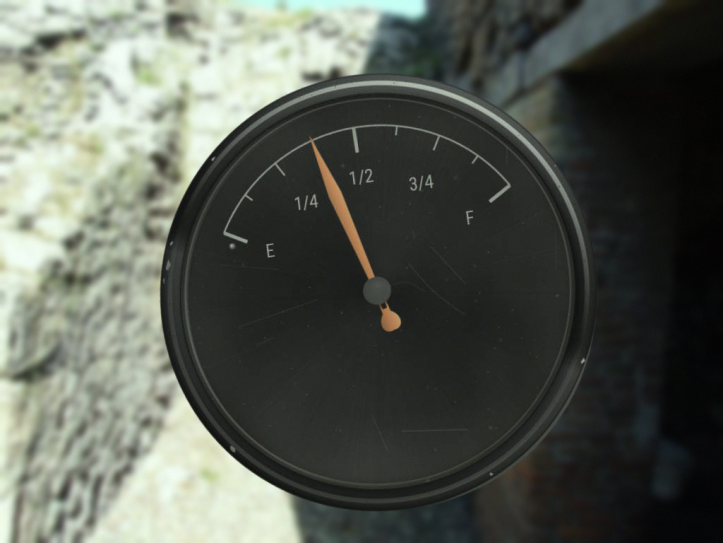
0.375
